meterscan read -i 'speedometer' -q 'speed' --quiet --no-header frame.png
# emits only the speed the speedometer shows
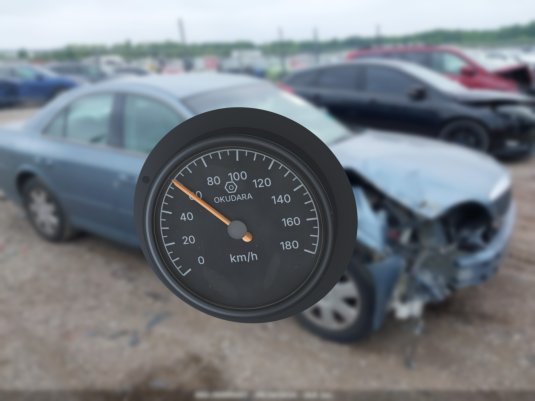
60 km/h
